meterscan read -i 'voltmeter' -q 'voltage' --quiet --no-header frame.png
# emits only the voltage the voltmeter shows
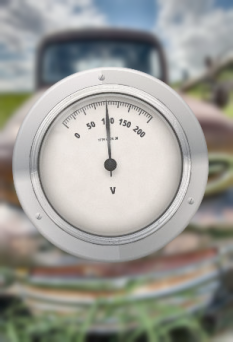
100 V
